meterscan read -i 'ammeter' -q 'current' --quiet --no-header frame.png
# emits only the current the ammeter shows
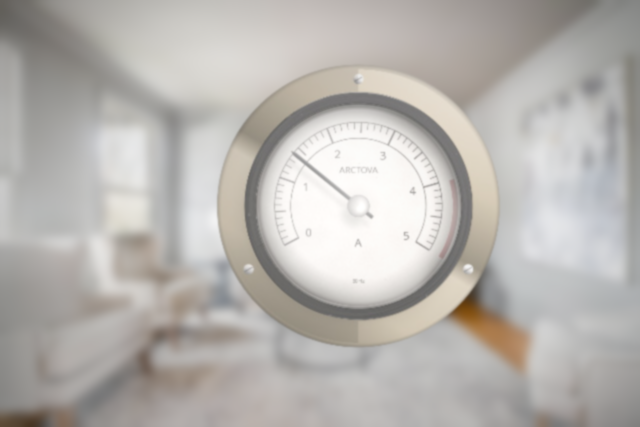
1.4 A
